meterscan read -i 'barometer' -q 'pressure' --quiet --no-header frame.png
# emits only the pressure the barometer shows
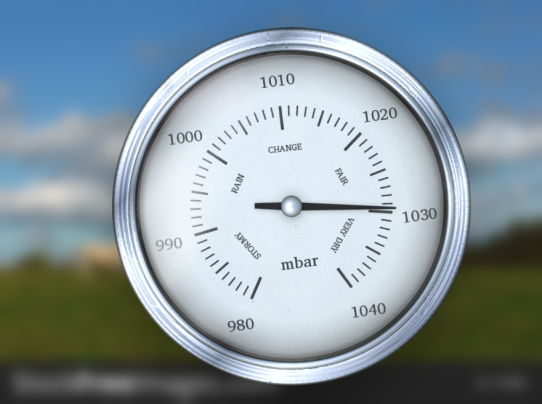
1029.5 mbar
